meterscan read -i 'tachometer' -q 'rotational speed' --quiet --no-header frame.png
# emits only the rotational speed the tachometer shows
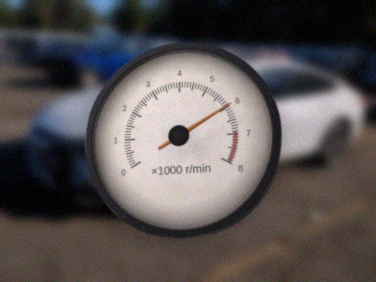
6000 rpm
